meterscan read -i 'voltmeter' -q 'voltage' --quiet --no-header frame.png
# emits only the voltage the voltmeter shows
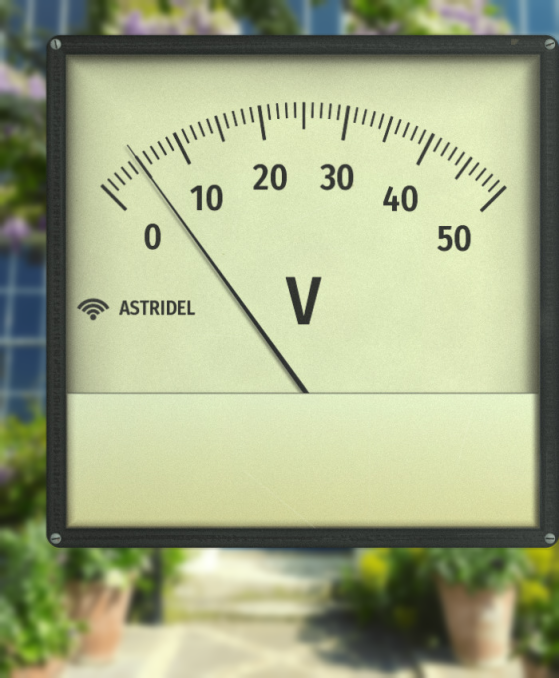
5 V
